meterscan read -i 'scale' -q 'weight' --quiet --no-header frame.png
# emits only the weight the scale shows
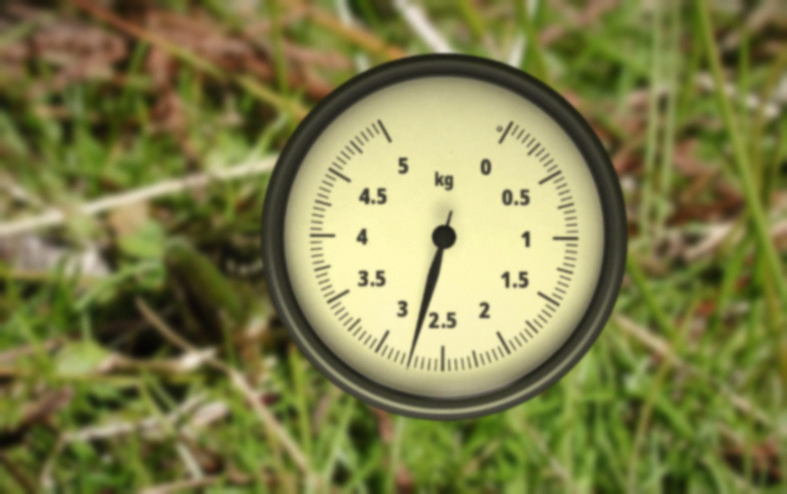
2.75 kg
